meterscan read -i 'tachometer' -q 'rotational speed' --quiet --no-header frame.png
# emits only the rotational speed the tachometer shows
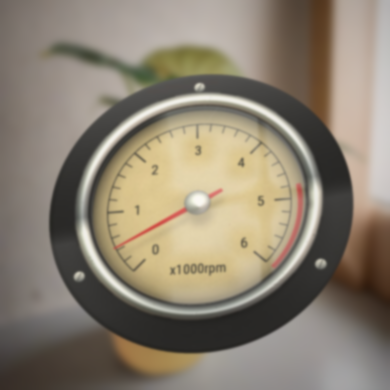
400 rpm
